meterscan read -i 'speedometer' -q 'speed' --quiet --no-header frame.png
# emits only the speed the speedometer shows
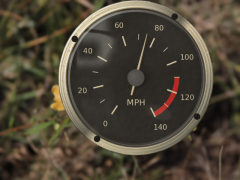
75 mph
